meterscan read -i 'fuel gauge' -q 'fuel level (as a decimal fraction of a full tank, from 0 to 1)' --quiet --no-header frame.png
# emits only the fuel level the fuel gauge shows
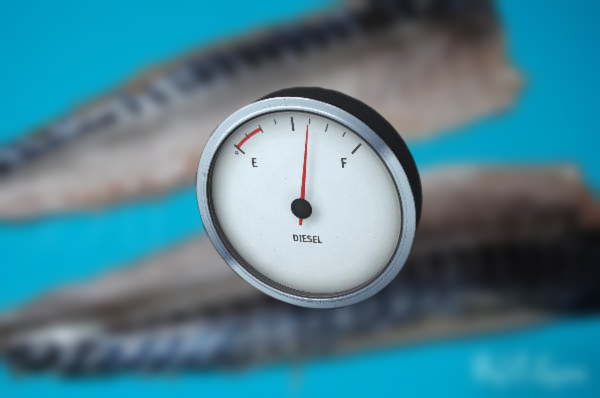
0.625
